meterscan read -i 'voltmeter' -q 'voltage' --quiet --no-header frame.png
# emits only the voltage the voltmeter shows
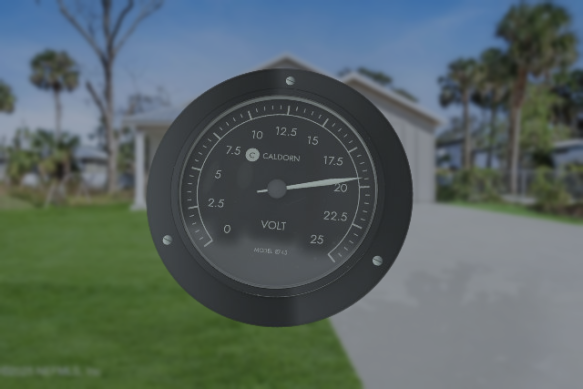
19.5 V
